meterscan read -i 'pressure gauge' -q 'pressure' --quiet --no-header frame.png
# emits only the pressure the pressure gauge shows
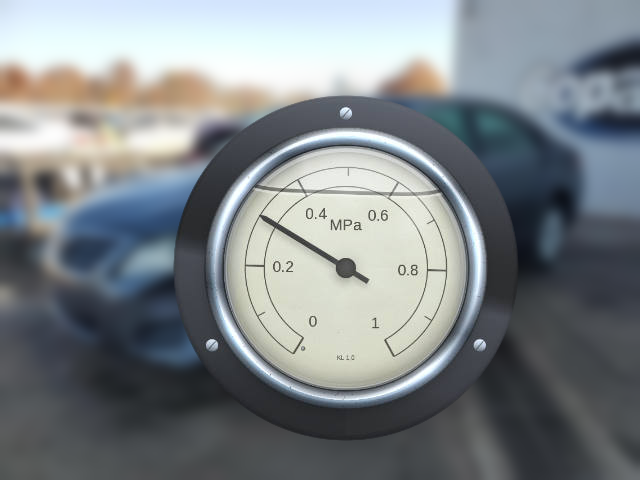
0.3 MPa
